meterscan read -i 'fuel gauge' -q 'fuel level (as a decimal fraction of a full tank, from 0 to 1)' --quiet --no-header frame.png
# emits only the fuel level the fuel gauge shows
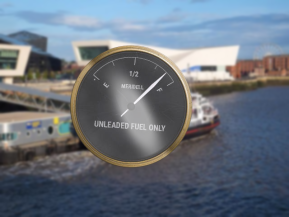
0.875
